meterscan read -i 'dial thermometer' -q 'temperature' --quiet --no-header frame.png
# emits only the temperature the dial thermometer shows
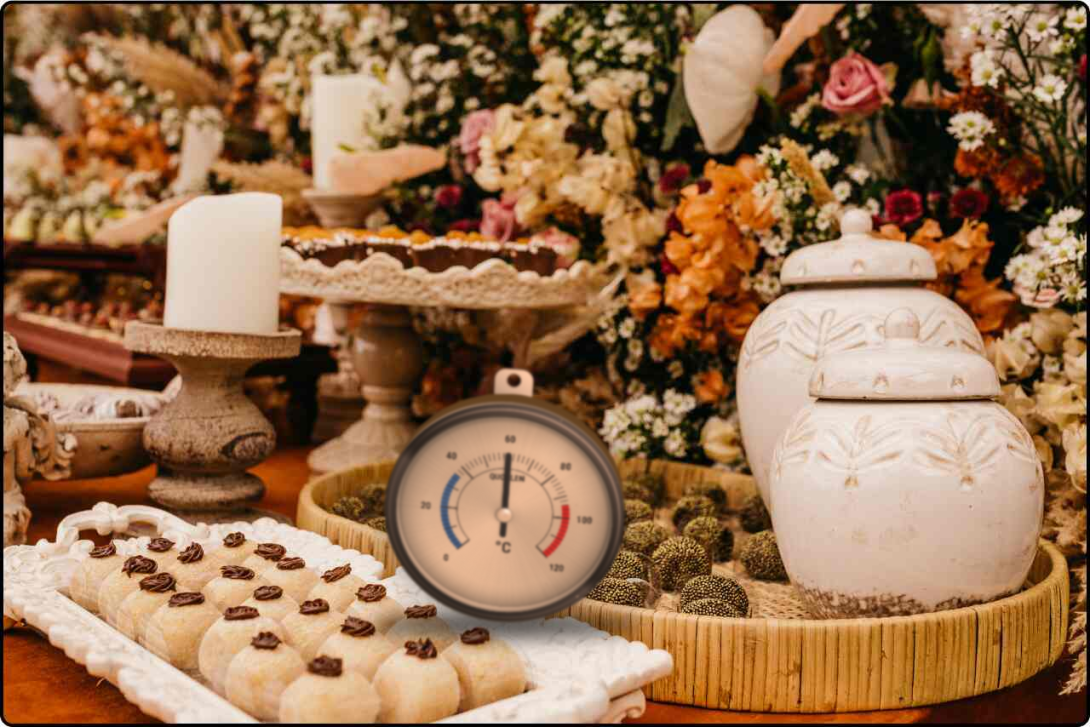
60 °C
